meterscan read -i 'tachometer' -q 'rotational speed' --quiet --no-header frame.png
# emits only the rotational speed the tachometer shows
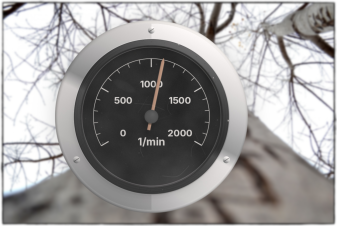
1100 rpm
